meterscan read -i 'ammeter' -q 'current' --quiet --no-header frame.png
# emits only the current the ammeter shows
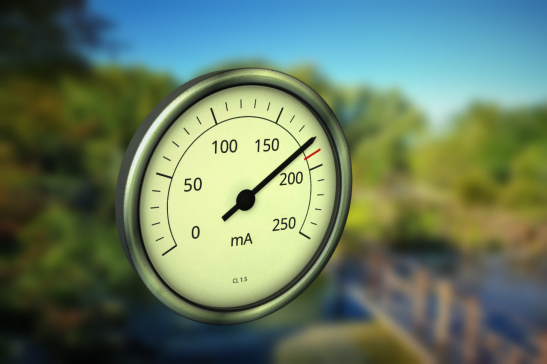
180 mA
